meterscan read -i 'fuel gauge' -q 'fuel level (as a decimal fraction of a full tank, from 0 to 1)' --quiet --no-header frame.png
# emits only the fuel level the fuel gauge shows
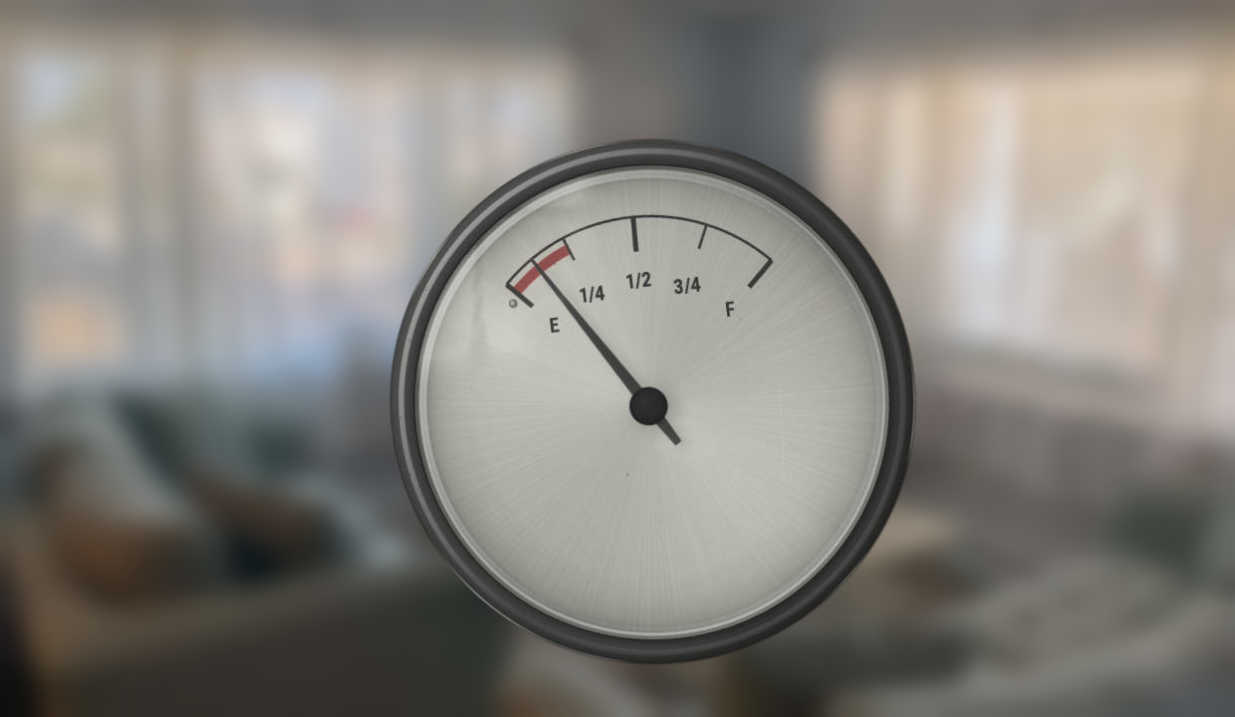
0.125
